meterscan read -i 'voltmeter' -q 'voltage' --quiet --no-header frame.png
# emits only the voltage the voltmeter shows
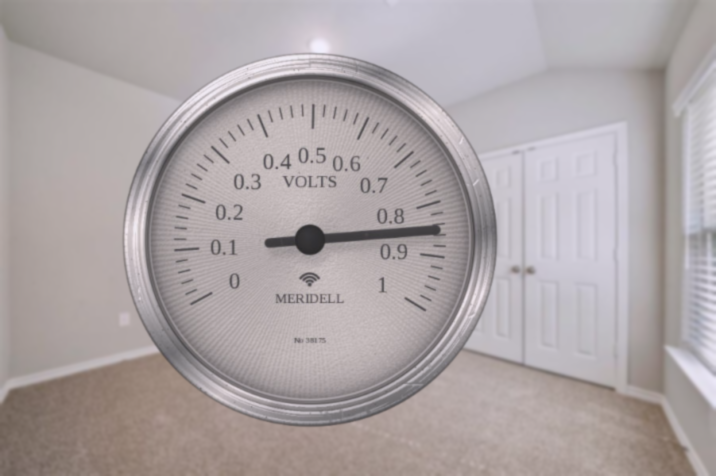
0.85 V
